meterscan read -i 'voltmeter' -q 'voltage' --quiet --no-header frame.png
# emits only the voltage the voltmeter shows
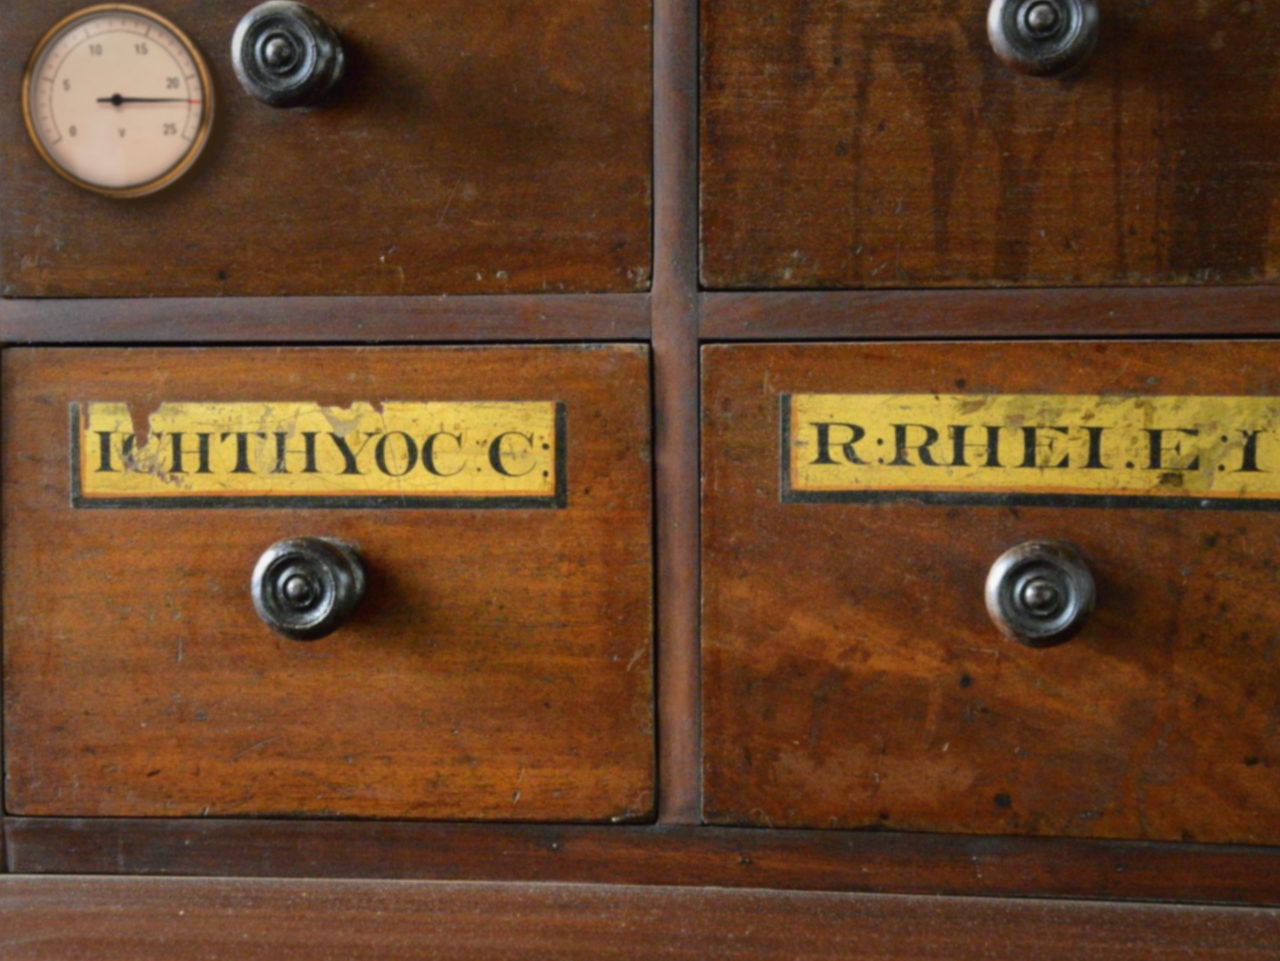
22 V
